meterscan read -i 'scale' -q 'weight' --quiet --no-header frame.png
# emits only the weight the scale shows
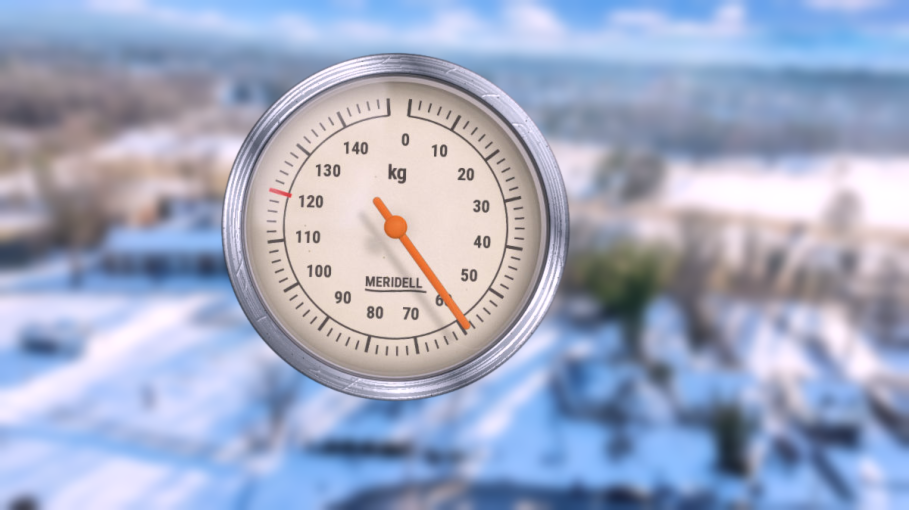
59 kg
